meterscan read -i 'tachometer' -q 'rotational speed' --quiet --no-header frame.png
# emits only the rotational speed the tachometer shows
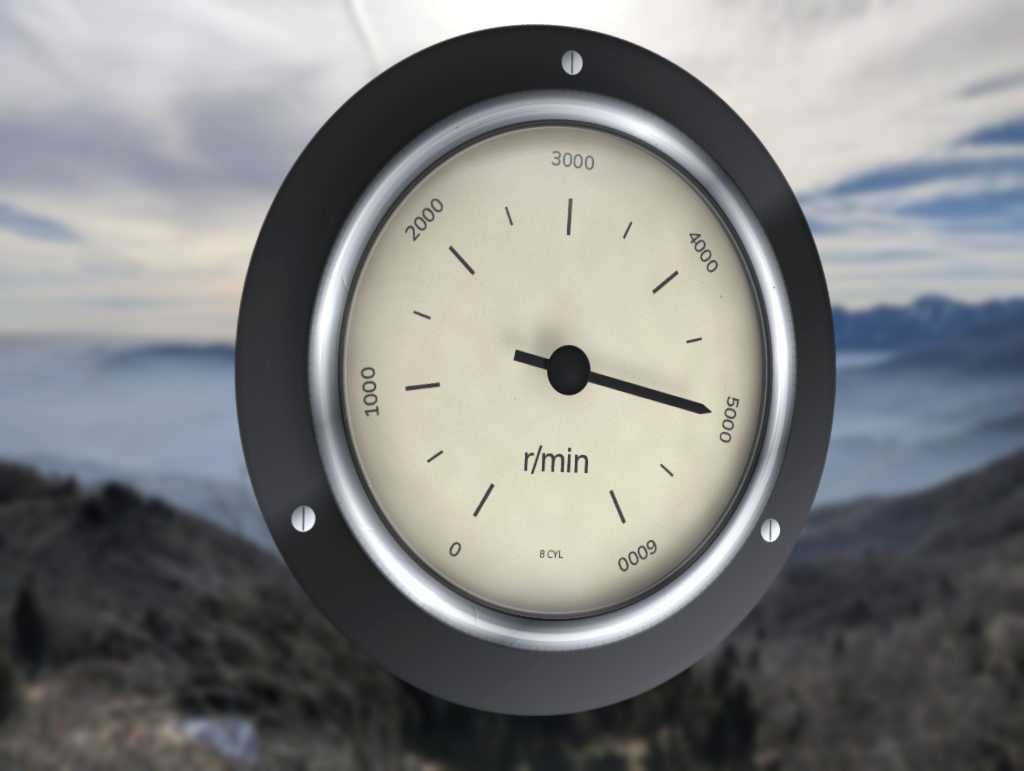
5000 rpm
